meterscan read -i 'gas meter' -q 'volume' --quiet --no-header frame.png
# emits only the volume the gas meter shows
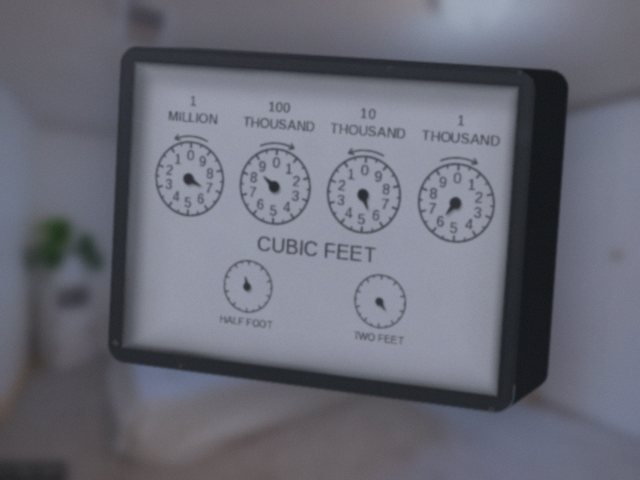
685600 ft³
